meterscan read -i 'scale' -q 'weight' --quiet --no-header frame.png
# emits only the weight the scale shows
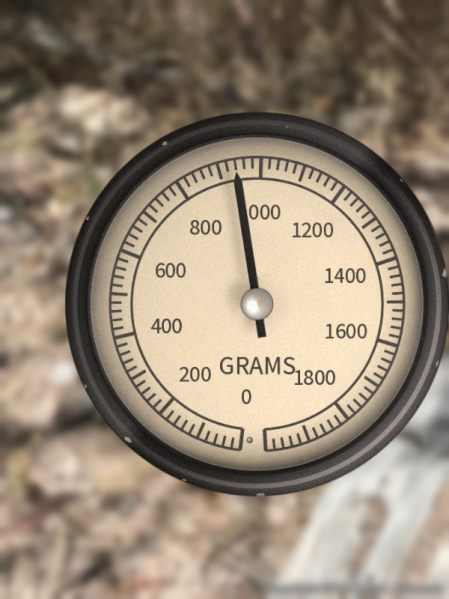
940 g
